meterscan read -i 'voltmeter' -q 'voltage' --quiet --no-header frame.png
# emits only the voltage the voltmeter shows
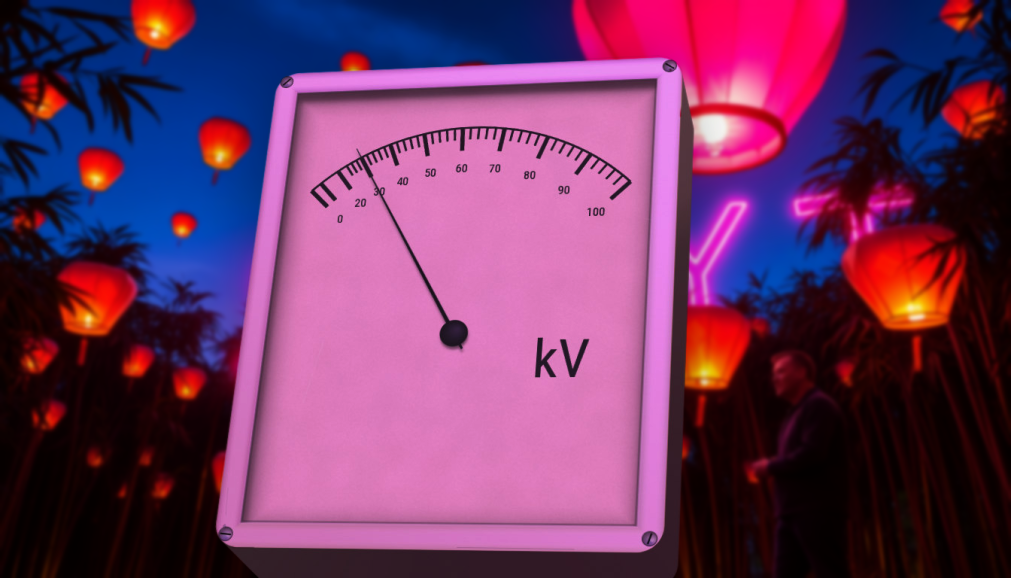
30 kV
